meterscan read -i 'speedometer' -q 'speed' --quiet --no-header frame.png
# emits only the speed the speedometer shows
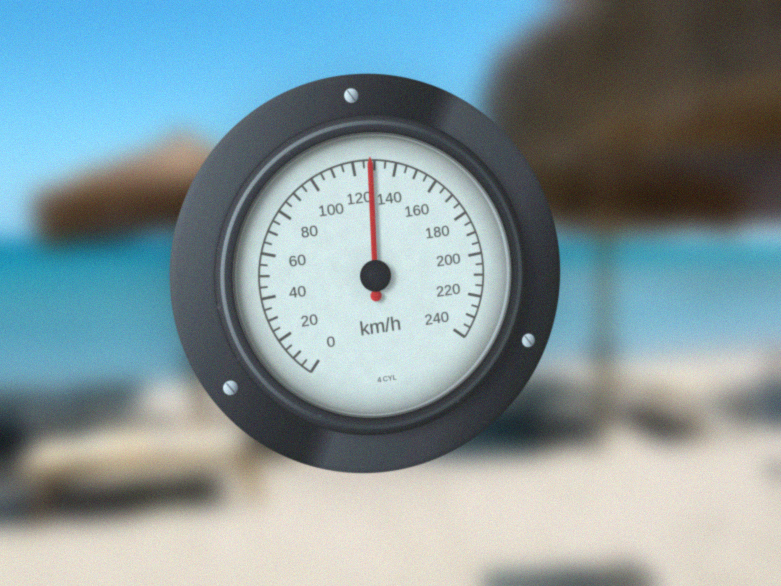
127.5 km/h
